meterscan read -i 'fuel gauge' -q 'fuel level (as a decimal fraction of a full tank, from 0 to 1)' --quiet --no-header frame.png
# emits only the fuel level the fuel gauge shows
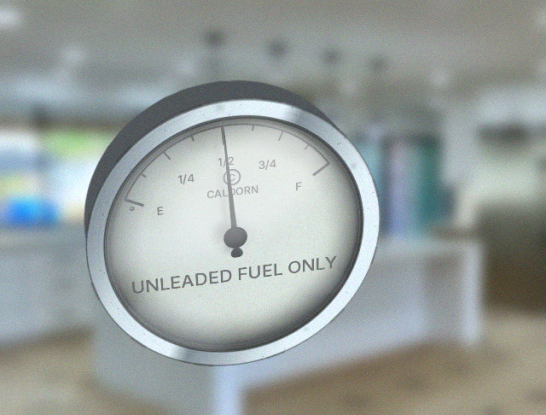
0.5
